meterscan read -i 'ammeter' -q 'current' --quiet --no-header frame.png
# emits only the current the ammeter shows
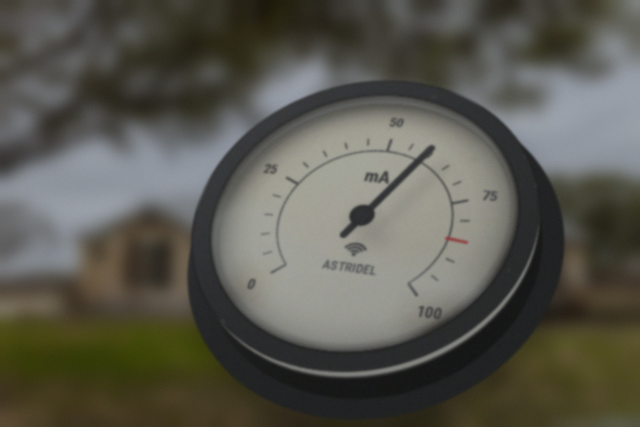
60 mA
